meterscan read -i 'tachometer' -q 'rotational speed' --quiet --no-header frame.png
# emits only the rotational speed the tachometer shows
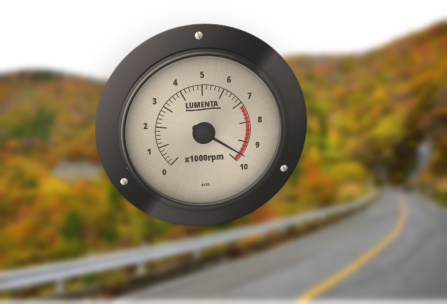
9600 rpm
